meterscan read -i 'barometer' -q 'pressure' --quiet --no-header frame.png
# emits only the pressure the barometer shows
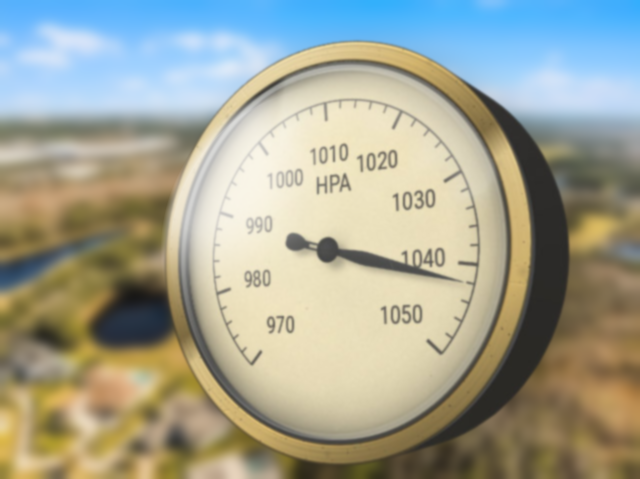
1042 hPa
